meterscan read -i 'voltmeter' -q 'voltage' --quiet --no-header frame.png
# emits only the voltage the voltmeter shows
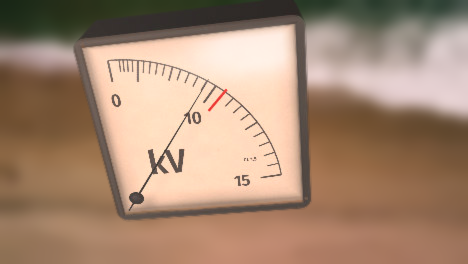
9.5 kV
